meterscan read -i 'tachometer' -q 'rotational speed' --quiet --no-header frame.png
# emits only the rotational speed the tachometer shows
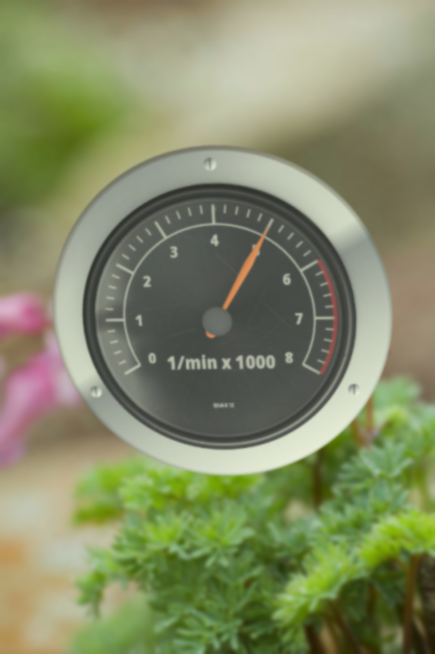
5000 rpm
